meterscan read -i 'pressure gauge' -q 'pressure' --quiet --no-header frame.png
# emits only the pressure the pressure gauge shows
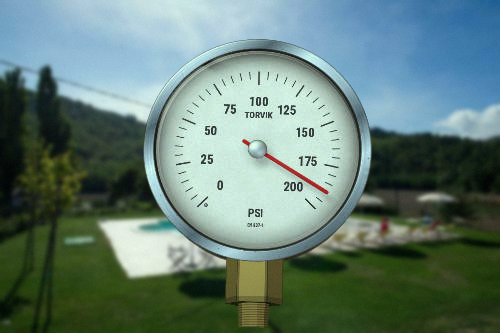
190 psi
